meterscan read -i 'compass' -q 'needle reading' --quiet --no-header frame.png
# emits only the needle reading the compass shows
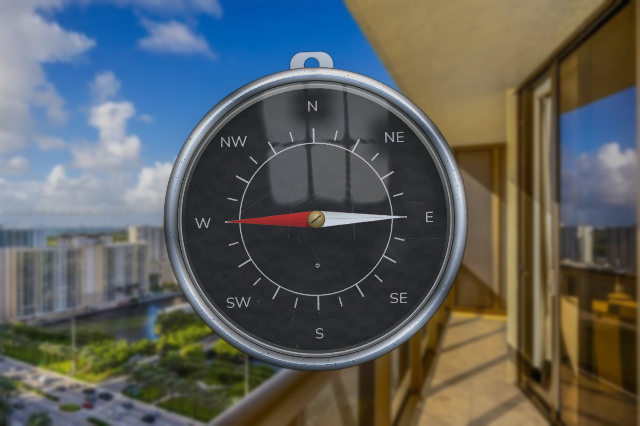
270 °
